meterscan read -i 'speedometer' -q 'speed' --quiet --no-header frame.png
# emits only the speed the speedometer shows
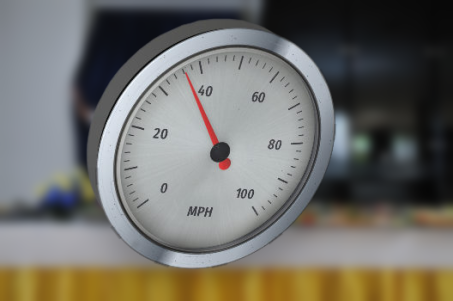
36 mph
